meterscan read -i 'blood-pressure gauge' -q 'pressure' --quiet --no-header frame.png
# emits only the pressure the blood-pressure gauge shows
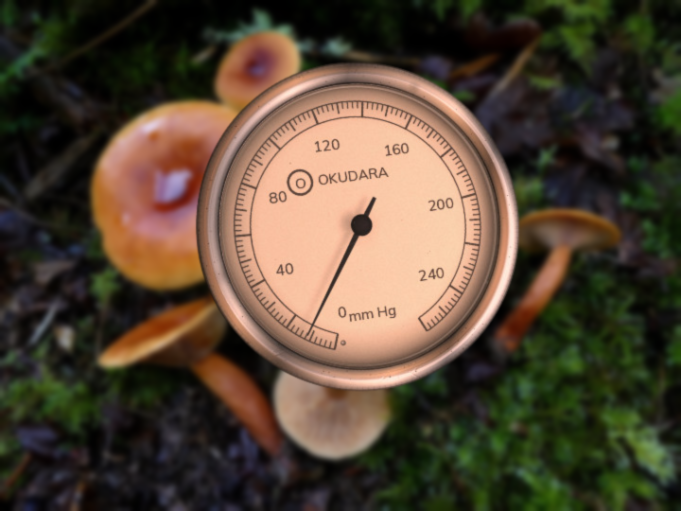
12 mmHg
